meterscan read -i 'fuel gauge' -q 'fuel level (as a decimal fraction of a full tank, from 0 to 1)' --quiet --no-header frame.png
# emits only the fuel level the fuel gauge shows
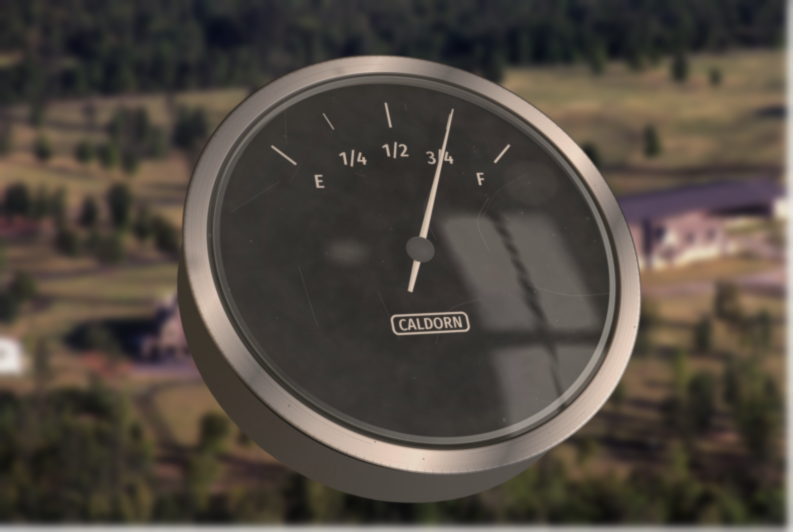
0.75
